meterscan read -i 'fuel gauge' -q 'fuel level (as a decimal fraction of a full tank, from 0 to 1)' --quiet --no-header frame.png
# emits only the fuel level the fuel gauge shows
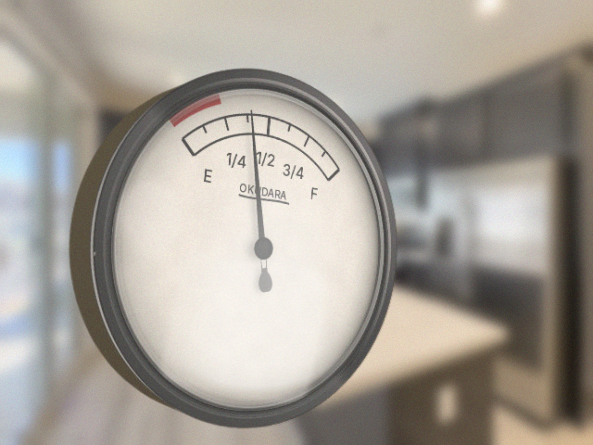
0.375
